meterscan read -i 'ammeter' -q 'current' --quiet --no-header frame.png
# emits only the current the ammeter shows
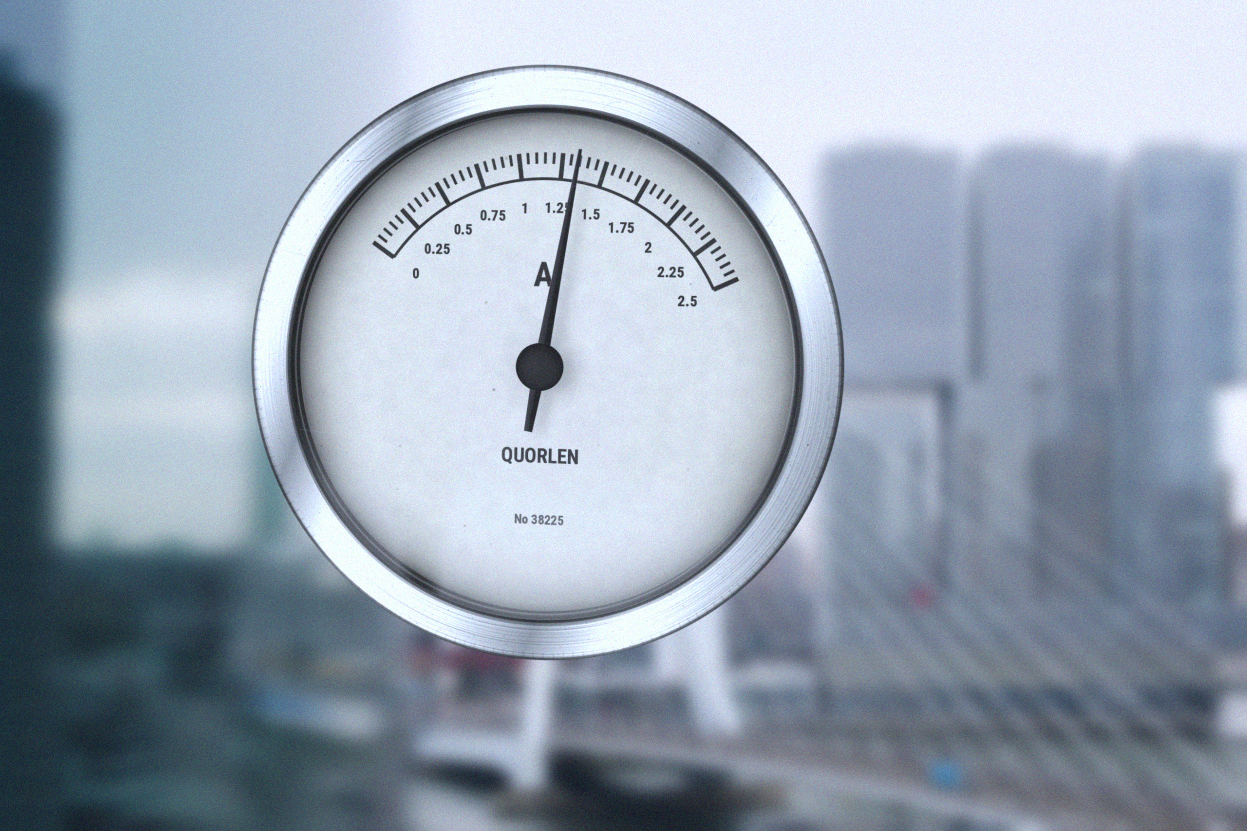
1.35 A
